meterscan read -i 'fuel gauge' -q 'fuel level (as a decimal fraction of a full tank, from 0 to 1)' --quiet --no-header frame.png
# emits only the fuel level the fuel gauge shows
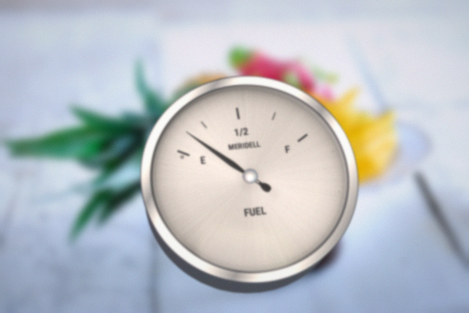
0.125
